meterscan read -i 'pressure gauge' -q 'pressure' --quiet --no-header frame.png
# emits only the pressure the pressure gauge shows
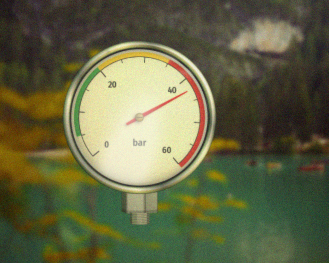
42.5 bar
